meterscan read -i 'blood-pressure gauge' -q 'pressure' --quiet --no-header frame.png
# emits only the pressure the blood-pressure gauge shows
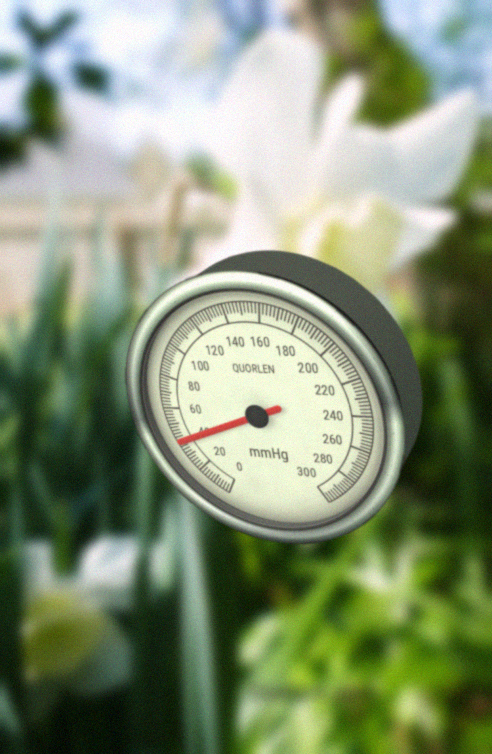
40 mmHg
